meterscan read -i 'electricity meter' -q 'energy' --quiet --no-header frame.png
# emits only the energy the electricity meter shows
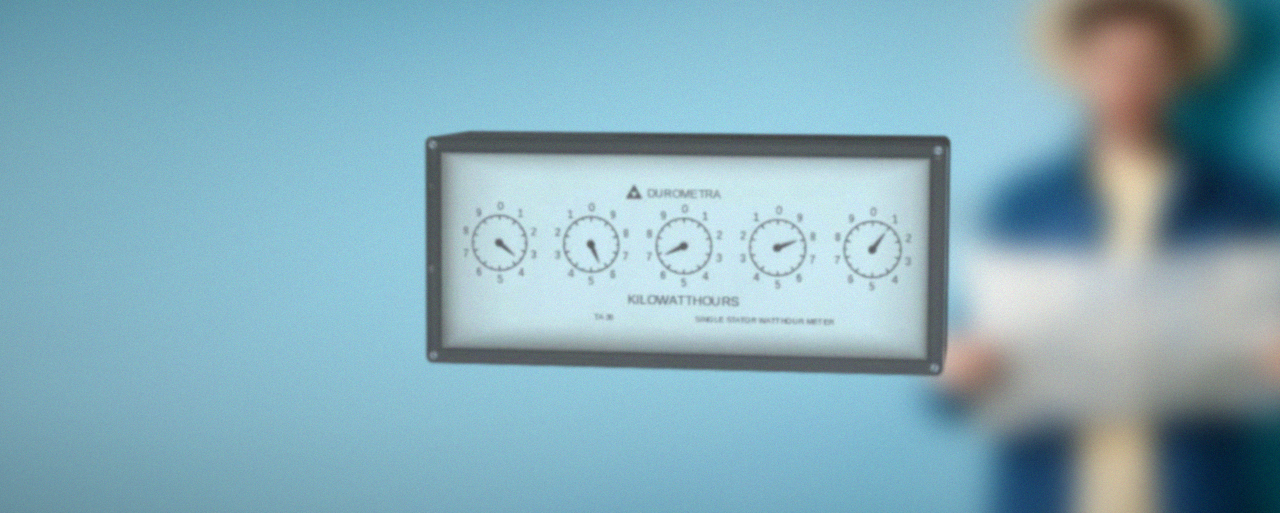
35681 kWh
